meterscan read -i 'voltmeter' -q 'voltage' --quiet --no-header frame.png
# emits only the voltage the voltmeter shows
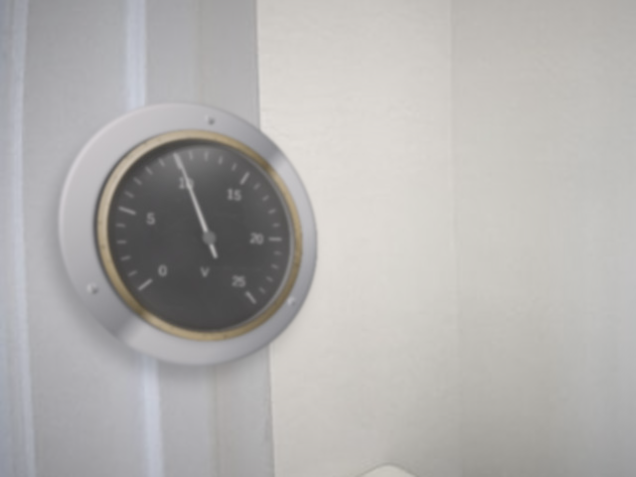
10 V
